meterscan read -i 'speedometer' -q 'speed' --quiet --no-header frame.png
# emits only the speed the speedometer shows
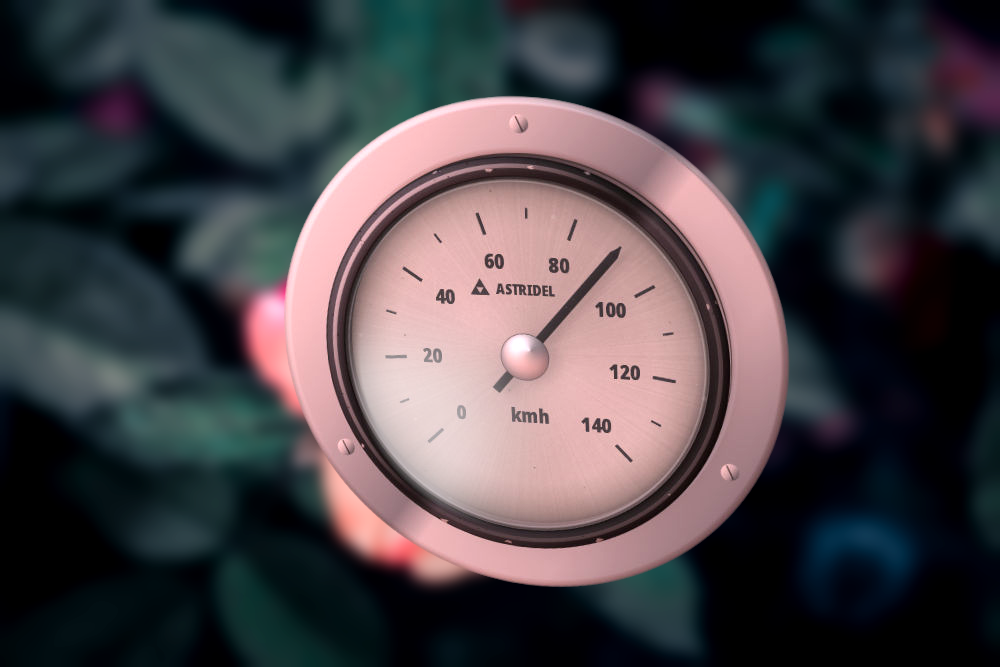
90 km/h
